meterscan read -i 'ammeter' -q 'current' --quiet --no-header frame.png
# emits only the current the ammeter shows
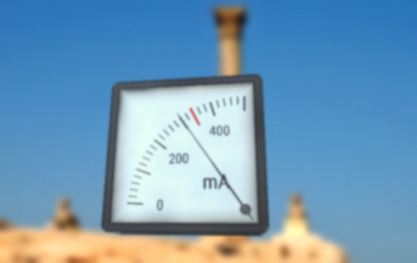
300 mA
